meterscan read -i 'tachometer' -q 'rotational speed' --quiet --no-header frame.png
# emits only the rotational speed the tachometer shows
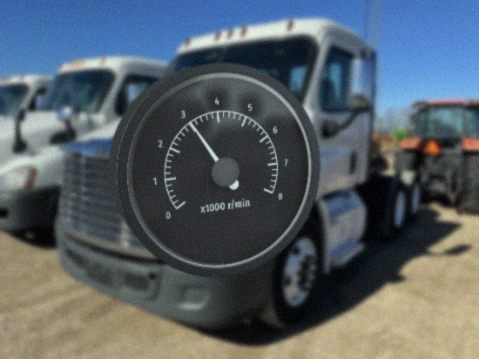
3000 rpm
